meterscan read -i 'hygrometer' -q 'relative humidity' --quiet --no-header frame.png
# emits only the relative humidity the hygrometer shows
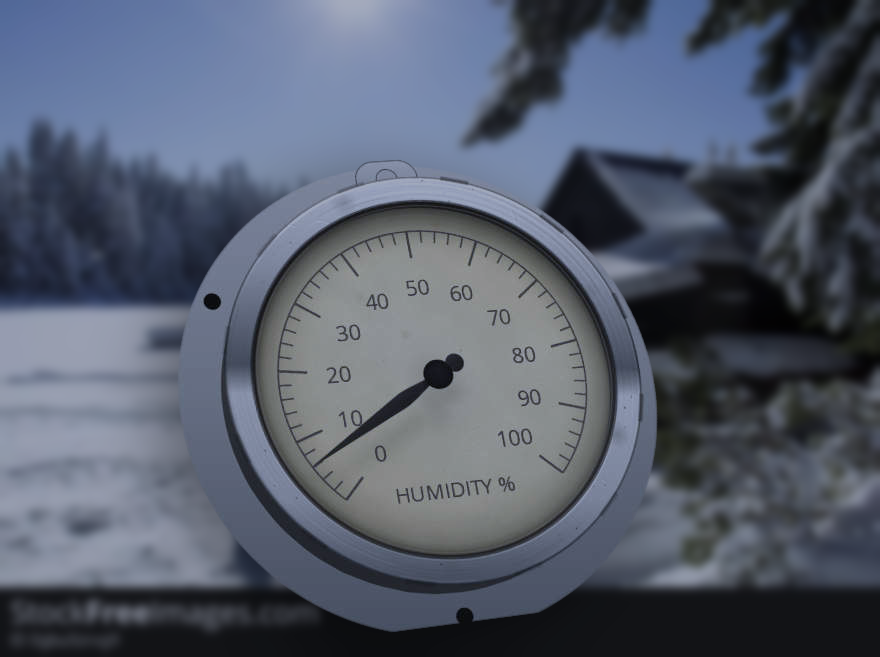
6 %
